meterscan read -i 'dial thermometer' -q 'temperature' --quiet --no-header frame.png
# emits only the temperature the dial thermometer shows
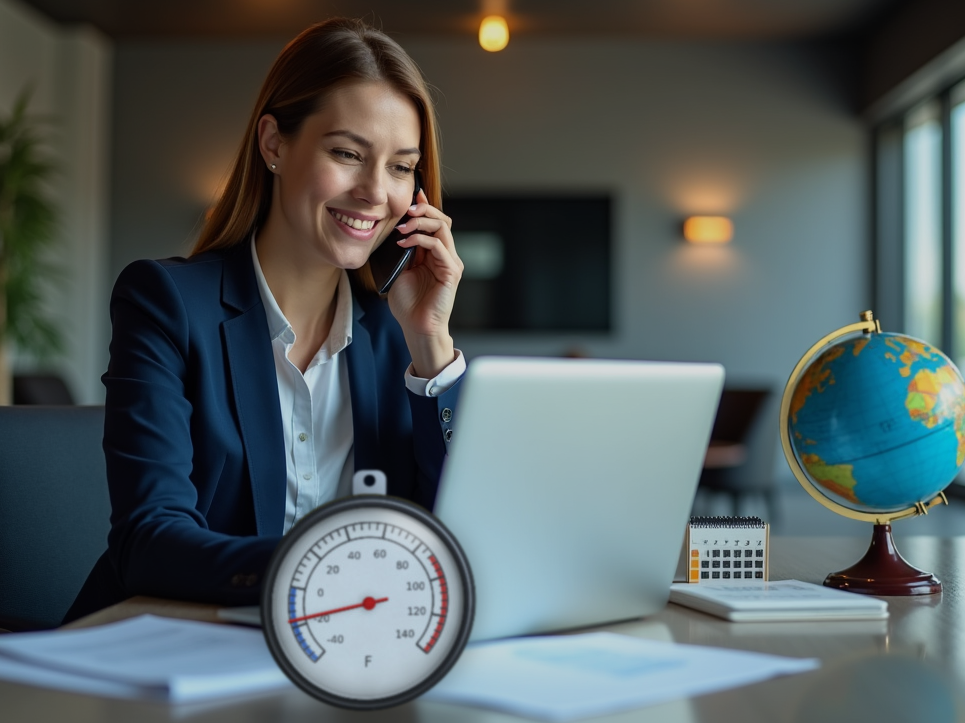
-16 °F
